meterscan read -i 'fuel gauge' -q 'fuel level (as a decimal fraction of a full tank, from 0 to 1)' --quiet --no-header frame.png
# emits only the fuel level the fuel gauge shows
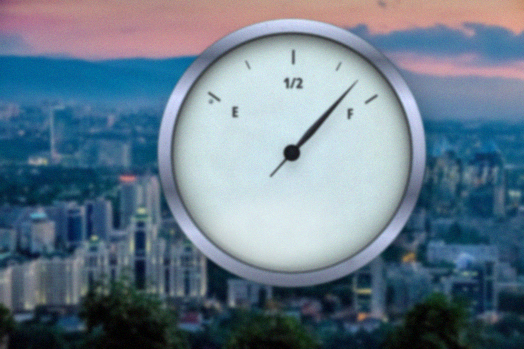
0.875
